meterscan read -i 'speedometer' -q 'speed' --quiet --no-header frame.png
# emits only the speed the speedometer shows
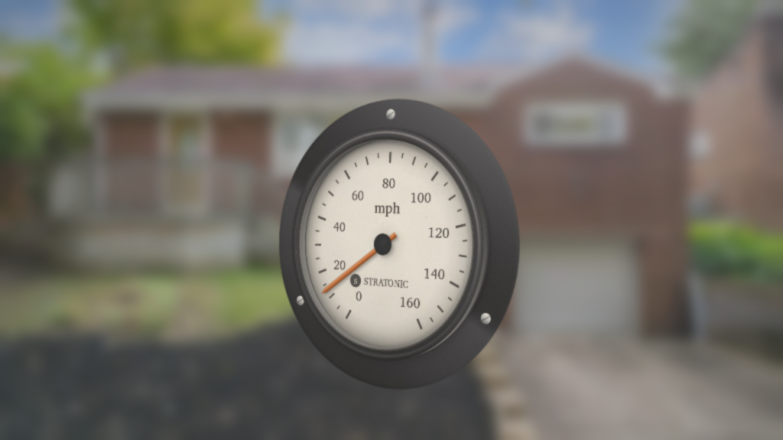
12.5 mph
